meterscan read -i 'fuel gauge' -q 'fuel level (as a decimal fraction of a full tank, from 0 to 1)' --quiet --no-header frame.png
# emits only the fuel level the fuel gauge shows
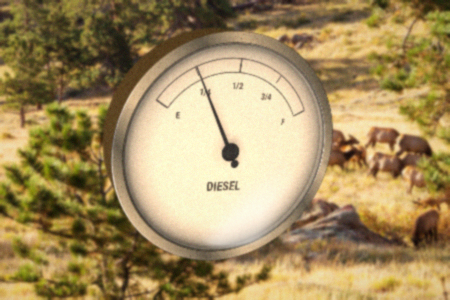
0.25
